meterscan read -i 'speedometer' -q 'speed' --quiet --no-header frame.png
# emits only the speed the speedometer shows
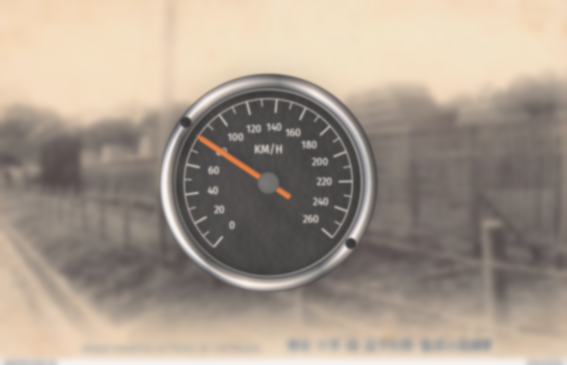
80 km/h
